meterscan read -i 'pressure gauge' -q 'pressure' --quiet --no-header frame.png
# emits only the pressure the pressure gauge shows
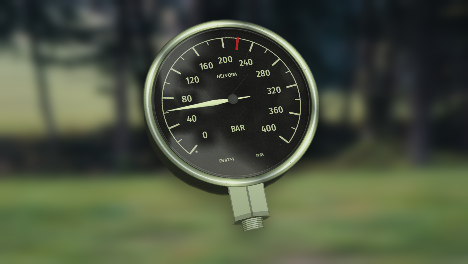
60 bar
